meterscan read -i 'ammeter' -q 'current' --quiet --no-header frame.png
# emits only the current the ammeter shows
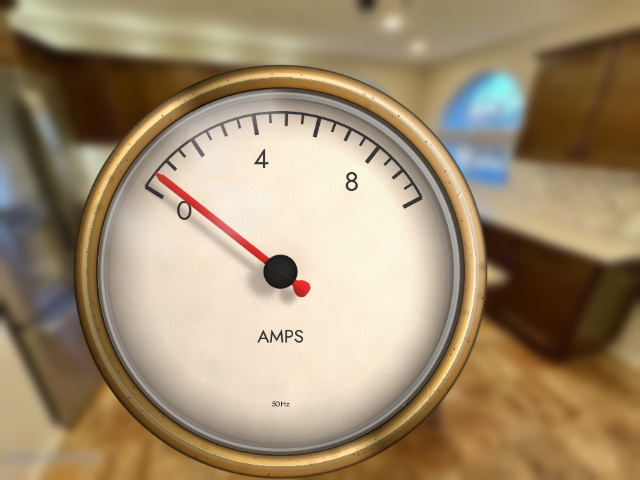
0.5 A
